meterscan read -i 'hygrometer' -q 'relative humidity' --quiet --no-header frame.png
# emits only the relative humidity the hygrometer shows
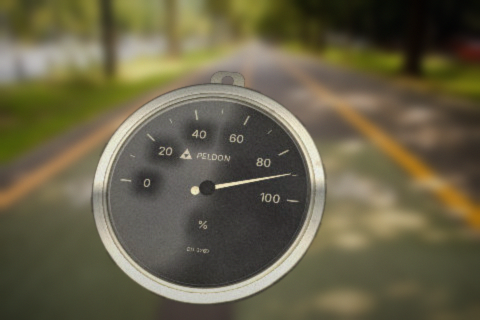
90 %
